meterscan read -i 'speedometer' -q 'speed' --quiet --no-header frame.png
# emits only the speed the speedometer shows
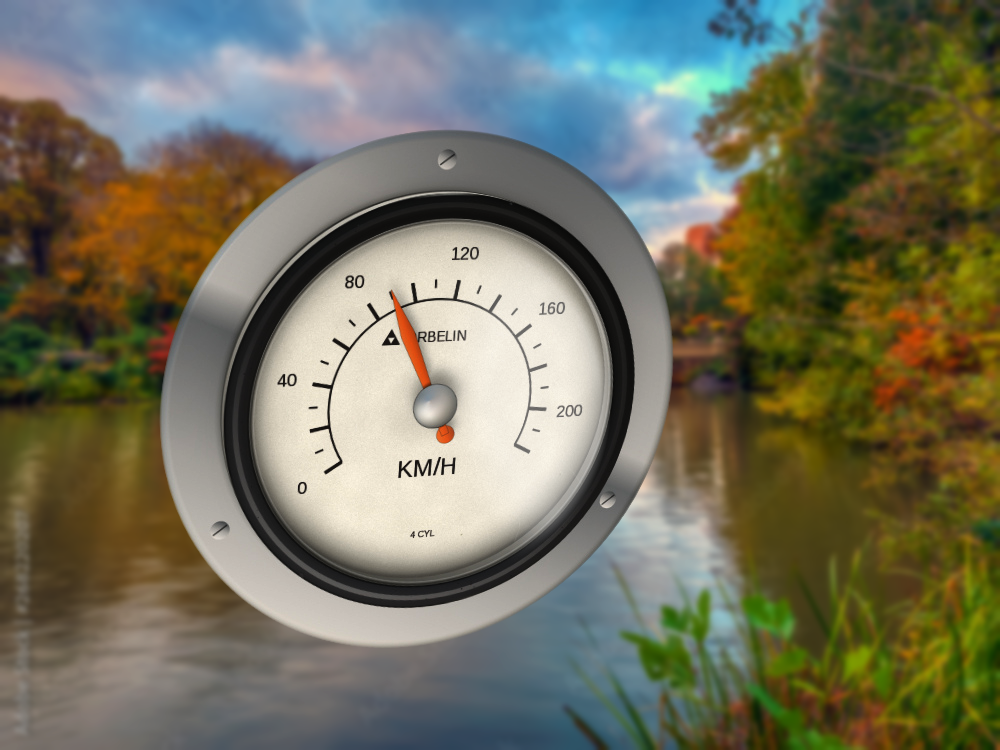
90 km/h
